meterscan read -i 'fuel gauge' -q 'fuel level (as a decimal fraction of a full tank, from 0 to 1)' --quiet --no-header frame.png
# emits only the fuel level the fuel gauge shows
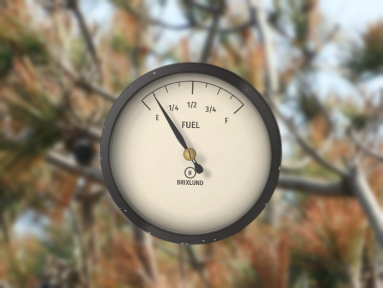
0.125
